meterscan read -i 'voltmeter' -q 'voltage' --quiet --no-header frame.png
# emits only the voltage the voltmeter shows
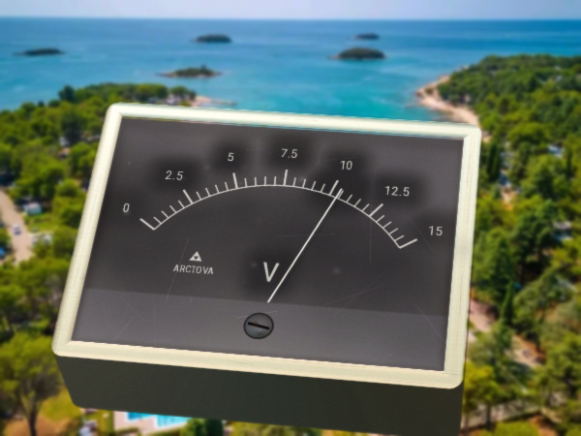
10.5 V
